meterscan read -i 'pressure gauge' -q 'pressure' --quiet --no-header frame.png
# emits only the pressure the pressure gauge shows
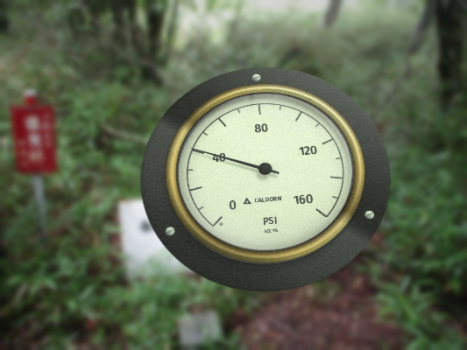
40 psi
